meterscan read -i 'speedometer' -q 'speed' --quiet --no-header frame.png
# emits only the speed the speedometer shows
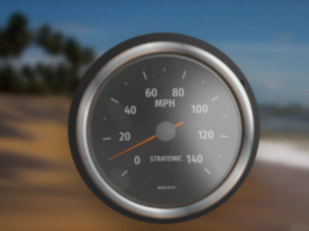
10 mph
